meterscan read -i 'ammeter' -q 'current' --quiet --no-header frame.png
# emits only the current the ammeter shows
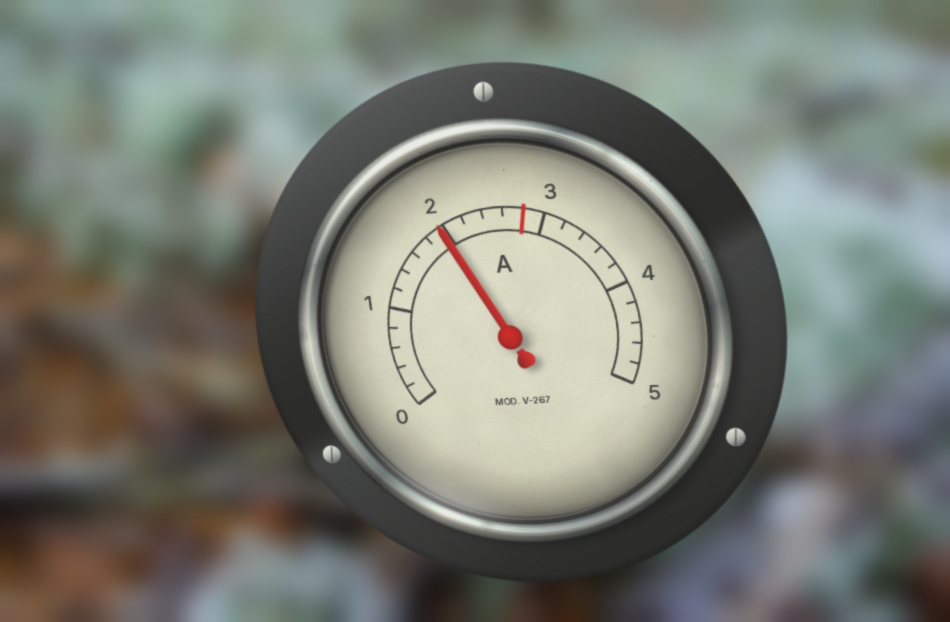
2 A
